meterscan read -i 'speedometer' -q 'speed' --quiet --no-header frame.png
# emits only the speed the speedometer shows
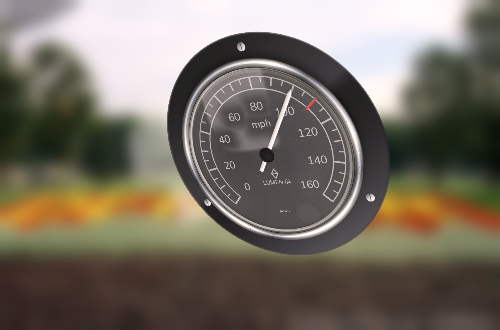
100 mph
